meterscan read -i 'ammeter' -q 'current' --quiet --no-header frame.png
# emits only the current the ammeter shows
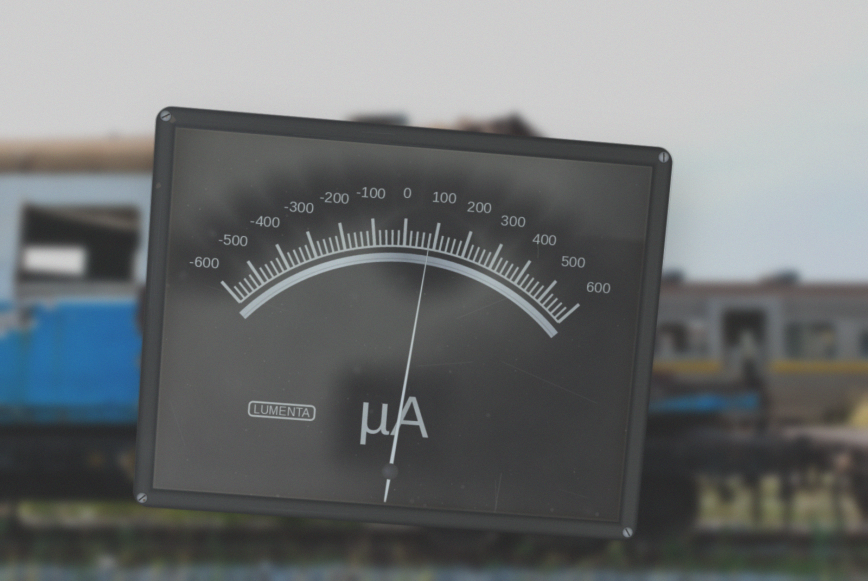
80 µA
